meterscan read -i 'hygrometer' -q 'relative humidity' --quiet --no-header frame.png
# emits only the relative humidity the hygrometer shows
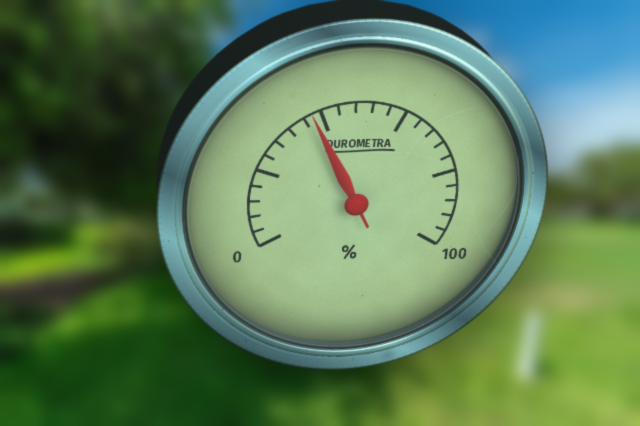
38 %
